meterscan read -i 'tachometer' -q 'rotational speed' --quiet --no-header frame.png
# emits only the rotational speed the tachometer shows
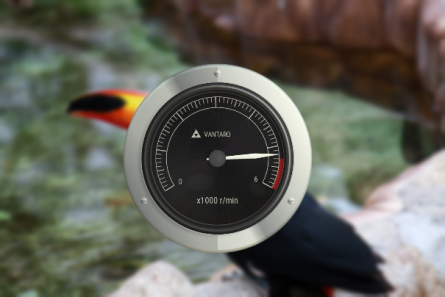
5200 rpm
